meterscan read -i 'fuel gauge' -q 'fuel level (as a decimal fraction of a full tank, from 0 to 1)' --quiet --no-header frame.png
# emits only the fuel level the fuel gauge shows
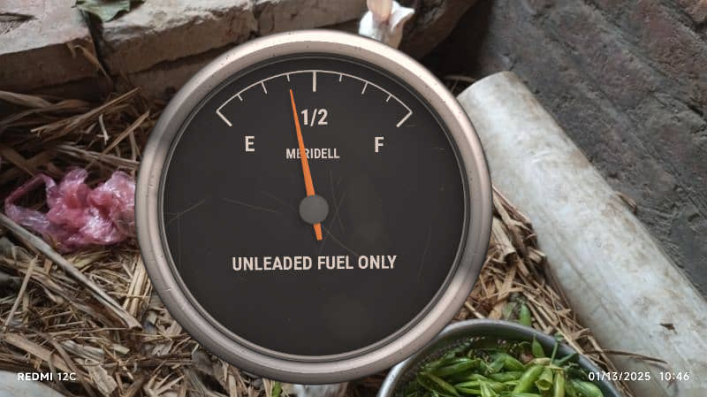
0.375
